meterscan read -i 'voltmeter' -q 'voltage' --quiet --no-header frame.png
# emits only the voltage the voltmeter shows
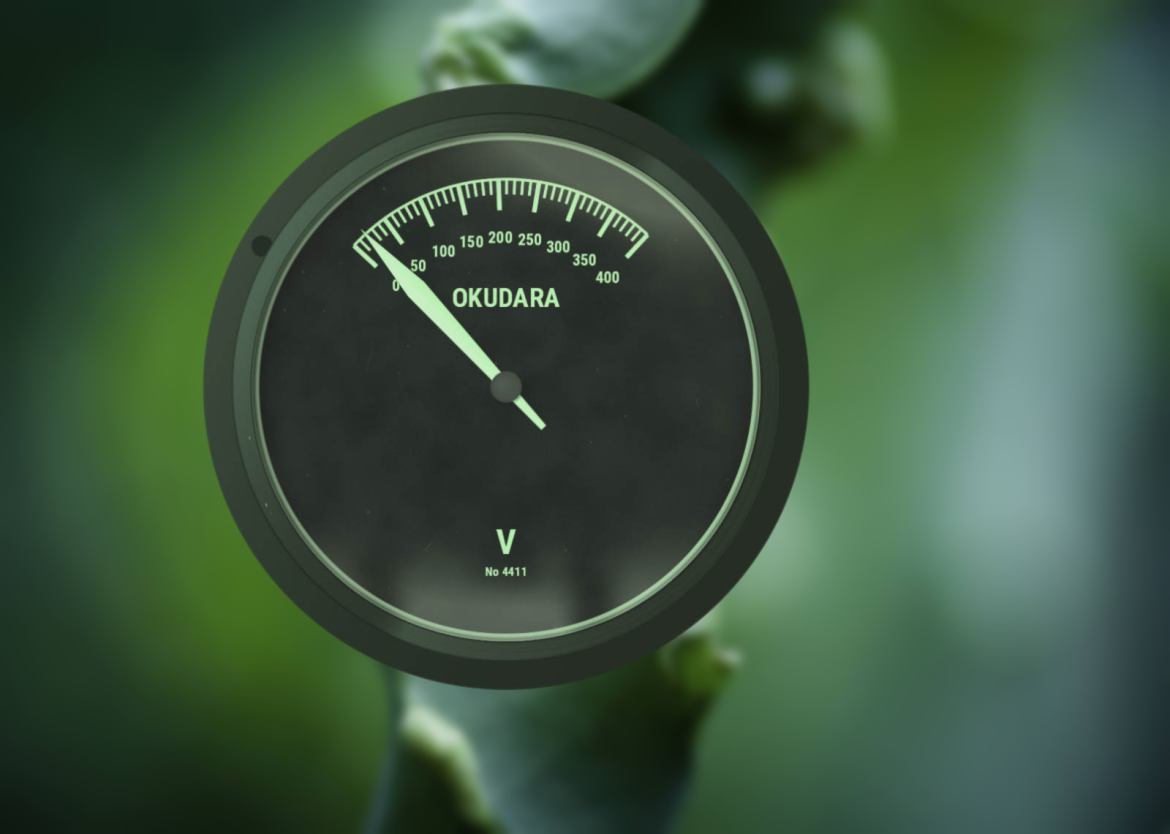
20 V
